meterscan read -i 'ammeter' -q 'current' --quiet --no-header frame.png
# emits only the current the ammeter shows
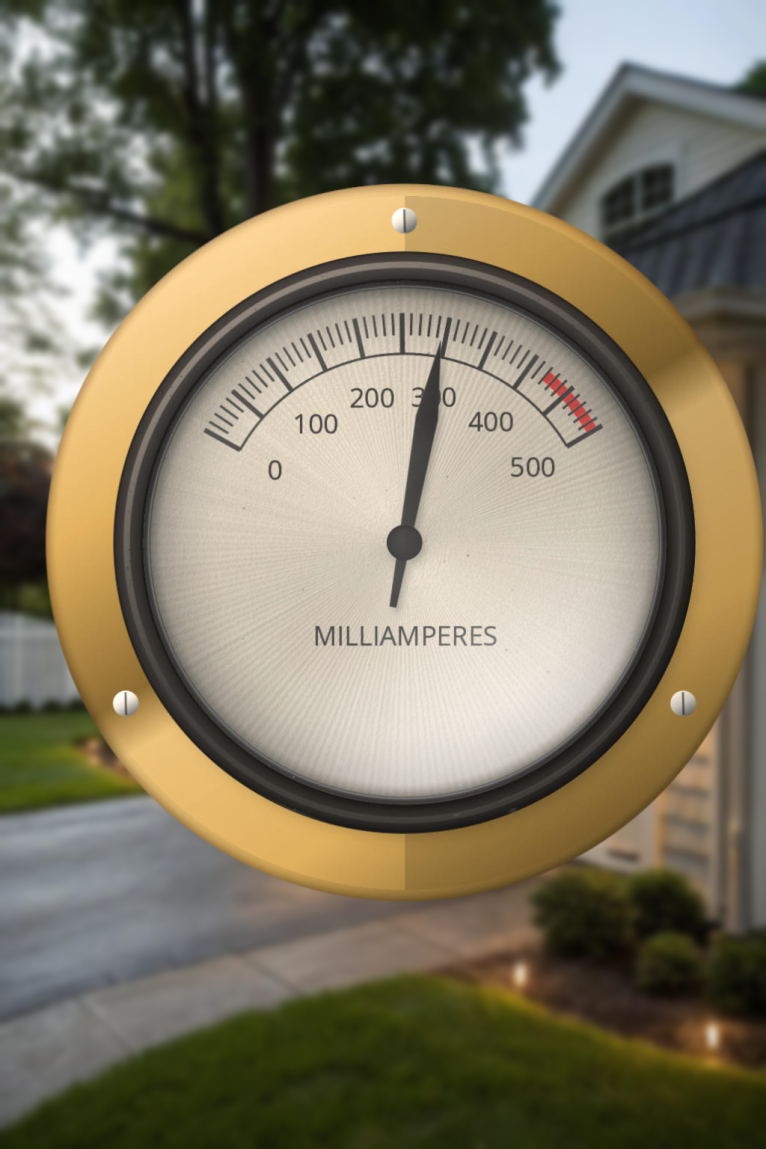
295 mA
